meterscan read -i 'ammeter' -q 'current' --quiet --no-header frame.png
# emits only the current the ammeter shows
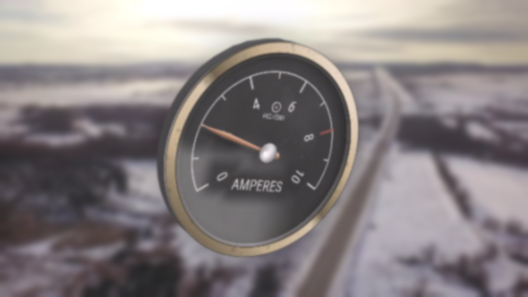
2 A
